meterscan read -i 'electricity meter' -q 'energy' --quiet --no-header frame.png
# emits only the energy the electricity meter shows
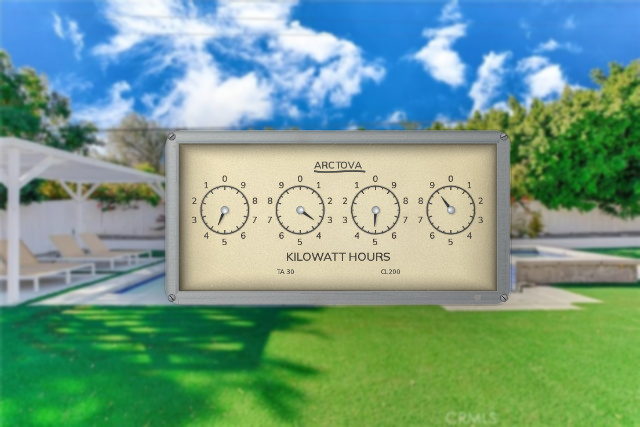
4349 kWh
